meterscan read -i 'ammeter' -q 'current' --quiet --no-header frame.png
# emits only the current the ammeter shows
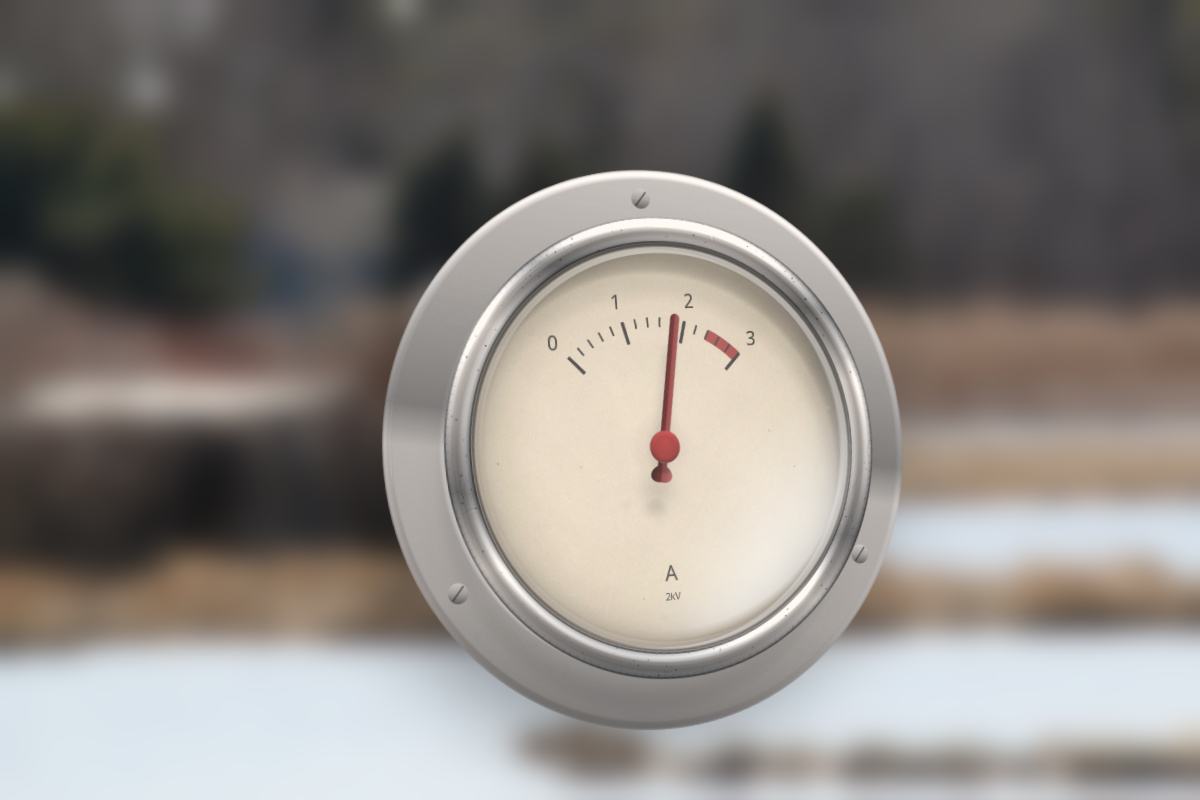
1.8 A
